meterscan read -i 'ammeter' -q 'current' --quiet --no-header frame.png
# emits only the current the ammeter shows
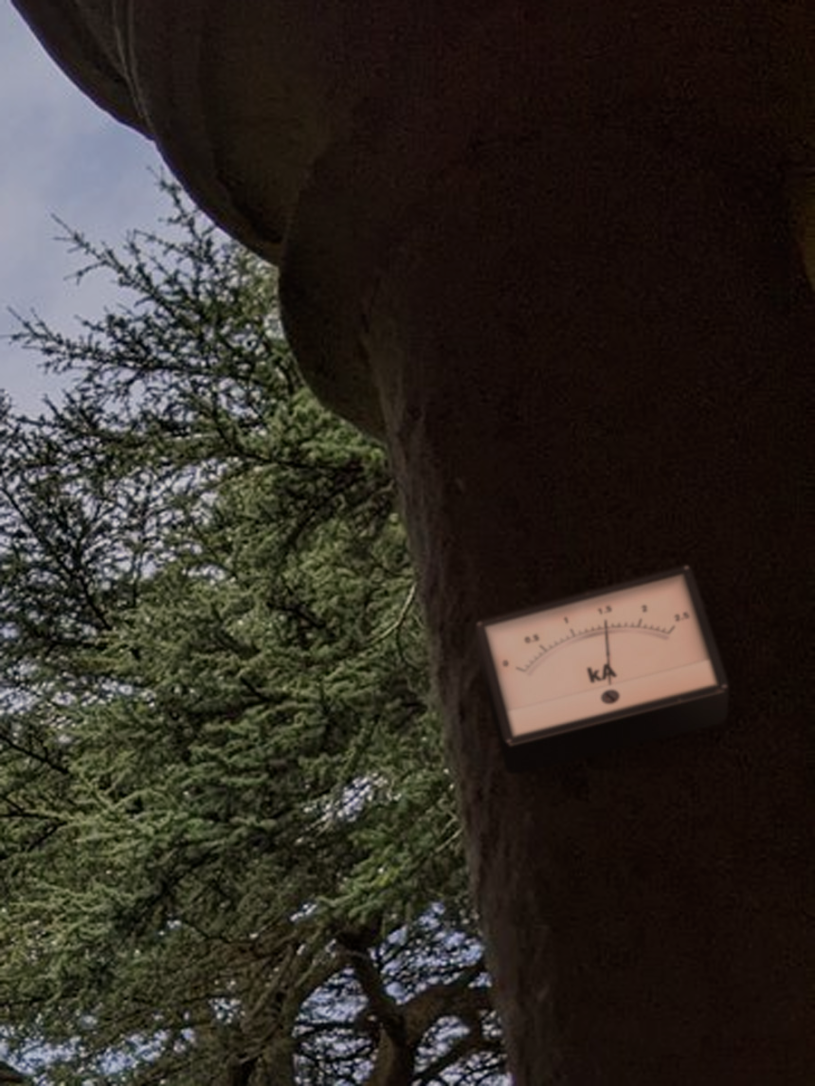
1.5 kA
